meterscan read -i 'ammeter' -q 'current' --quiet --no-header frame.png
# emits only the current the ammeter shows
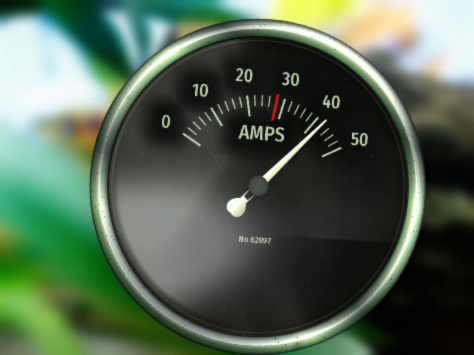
42 A
